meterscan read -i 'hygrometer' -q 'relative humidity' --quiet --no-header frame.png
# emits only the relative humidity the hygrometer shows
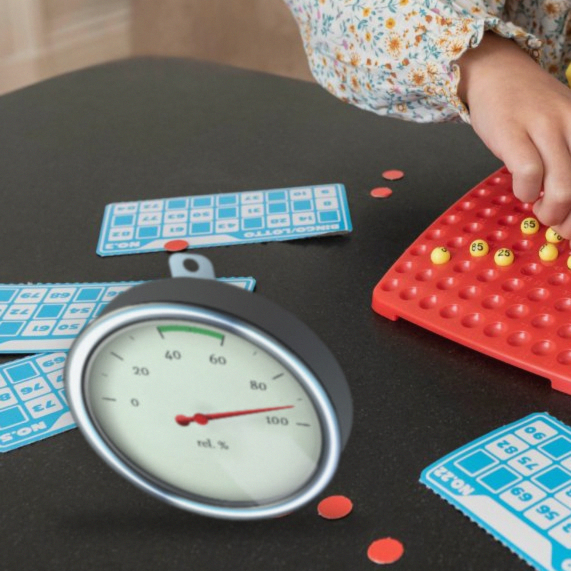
90 %
